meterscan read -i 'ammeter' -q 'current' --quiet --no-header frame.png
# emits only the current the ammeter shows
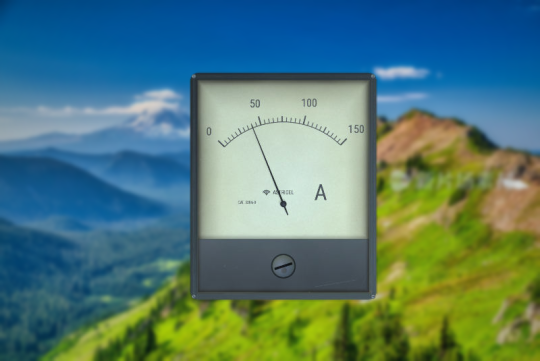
40 A
